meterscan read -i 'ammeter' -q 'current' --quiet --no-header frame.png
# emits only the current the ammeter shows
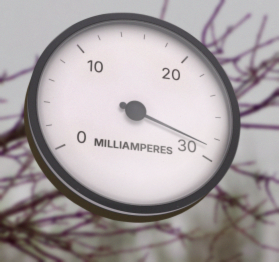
29 mA
